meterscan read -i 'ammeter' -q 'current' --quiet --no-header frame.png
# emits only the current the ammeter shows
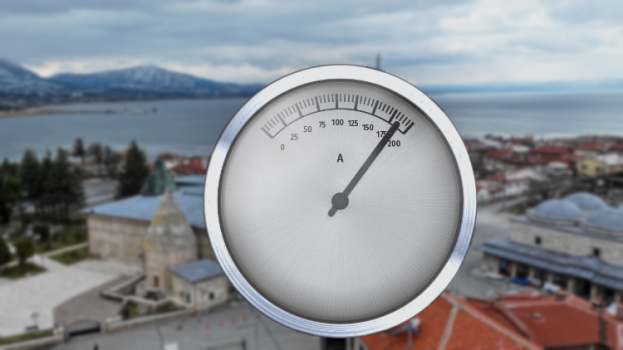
185 A
